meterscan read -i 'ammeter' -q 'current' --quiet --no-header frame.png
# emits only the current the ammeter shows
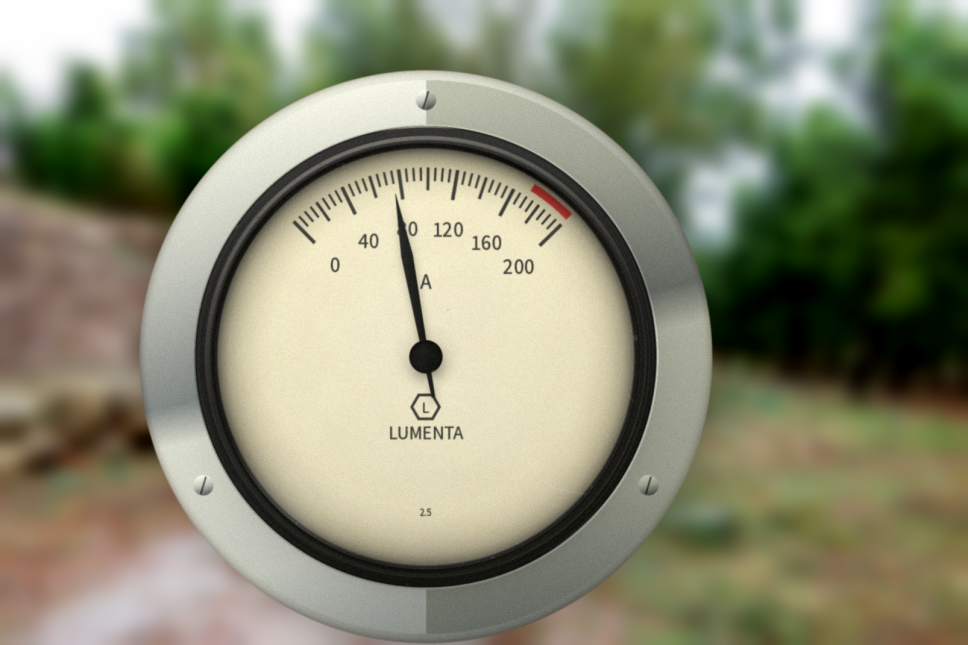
75 A
